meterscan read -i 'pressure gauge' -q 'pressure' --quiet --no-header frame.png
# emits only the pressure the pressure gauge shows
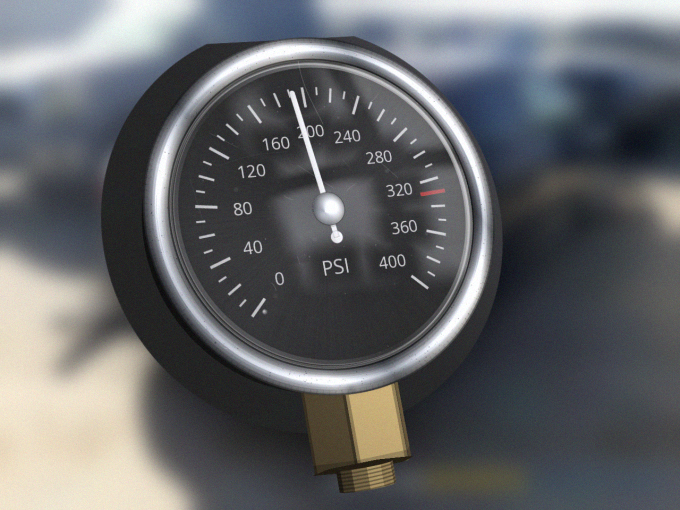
190 psi
